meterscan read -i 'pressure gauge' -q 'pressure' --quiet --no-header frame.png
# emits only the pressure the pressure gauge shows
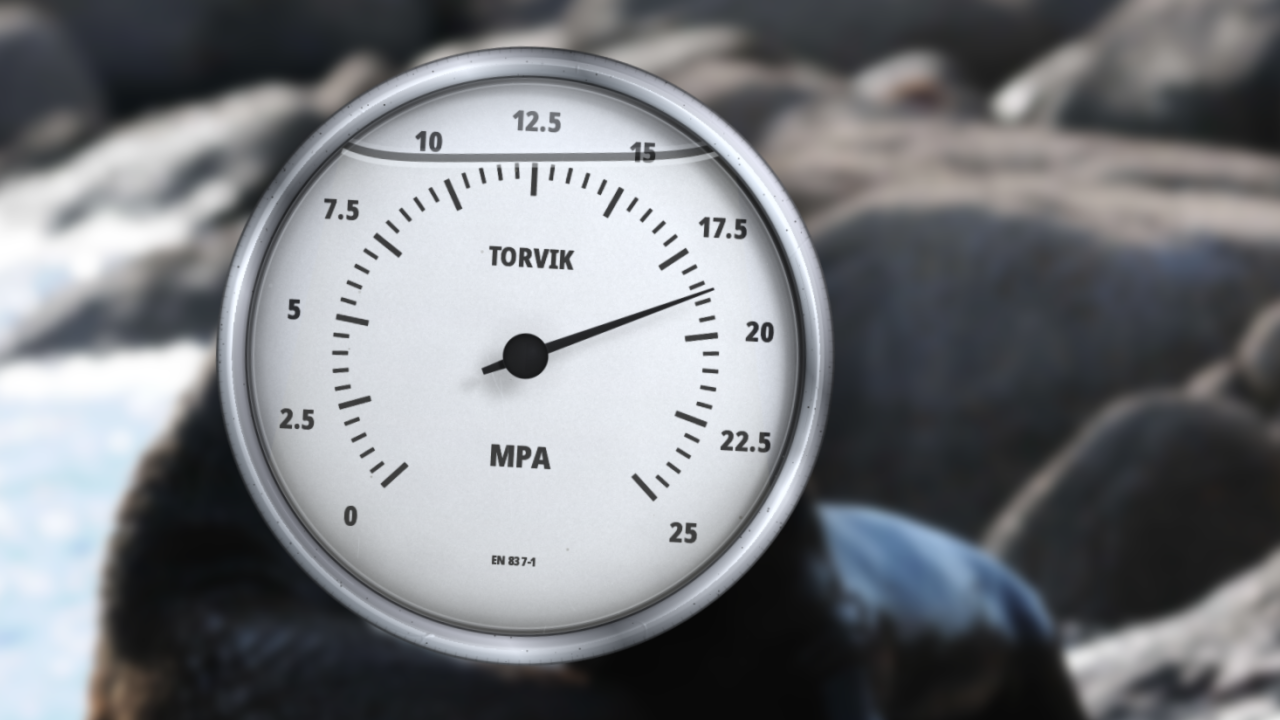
18.75 MPa
